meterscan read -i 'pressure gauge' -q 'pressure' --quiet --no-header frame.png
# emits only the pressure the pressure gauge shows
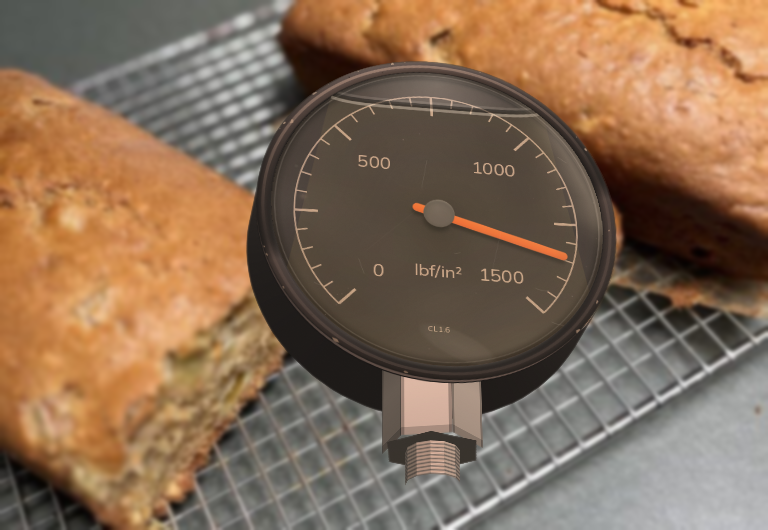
1350 psi
